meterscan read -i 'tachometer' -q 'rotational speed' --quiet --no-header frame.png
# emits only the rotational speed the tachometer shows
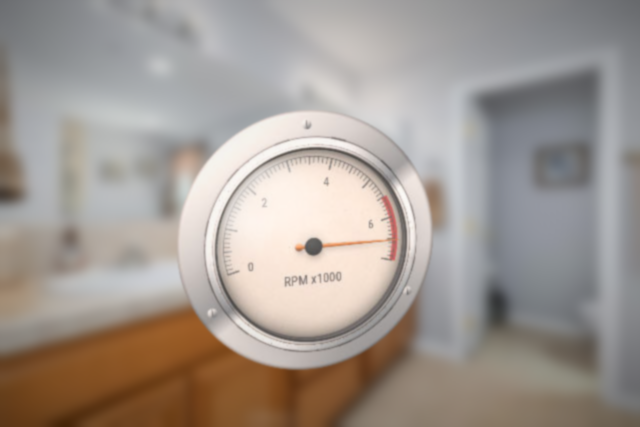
6500 rpm
